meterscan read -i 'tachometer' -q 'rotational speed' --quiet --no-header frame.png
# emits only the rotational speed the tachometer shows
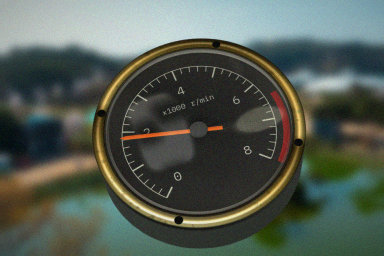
1800 rpm
